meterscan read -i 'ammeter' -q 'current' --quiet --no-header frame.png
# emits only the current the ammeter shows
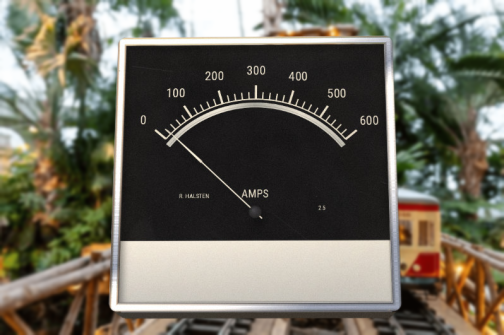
20 A
